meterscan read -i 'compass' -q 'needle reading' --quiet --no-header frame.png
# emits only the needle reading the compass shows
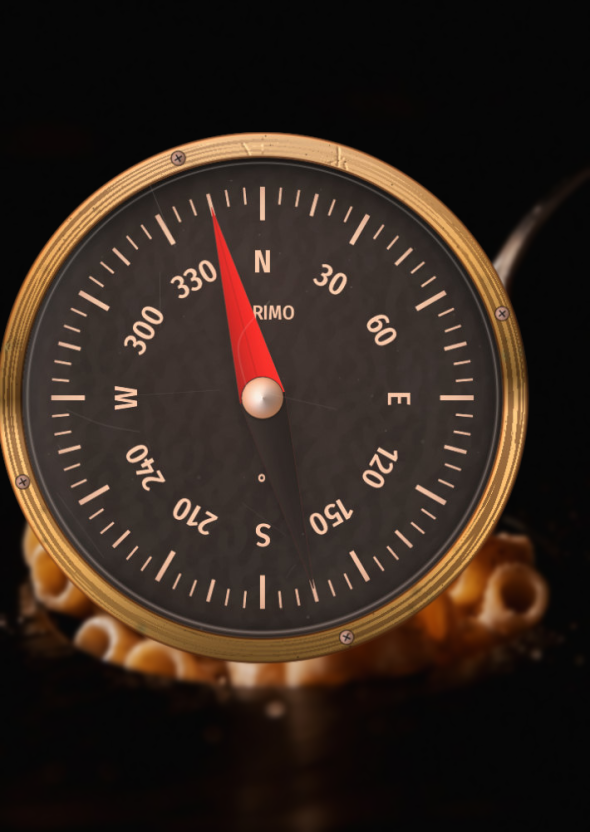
345 °
